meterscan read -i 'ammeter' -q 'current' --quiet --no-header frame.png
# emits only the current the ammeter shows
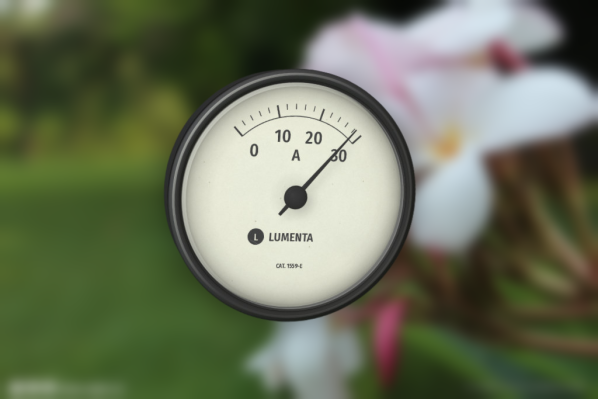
28 A
